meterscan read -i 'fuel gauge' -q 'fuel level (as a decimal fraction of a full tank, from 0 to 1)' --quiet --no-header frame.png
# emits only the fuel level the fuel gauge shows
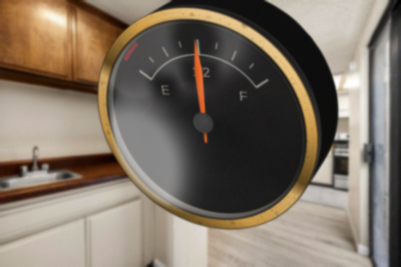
0.5
